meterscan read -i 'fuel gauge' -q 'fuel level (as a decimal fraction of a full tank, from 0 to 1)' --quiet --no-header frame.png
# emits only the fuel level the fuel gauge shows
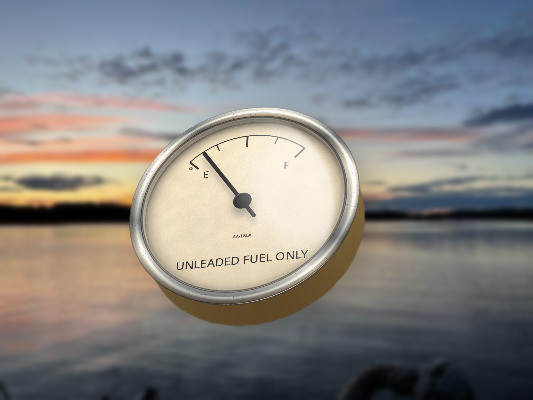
0.125
